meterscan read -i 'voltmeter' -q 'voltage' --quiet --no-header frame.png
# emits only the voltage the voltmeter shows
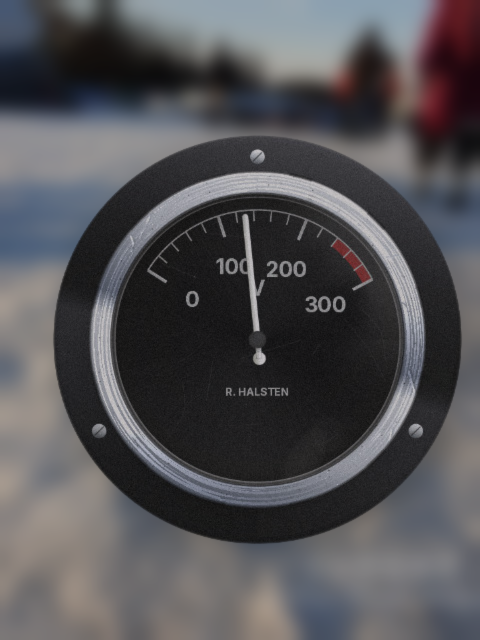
130 V
